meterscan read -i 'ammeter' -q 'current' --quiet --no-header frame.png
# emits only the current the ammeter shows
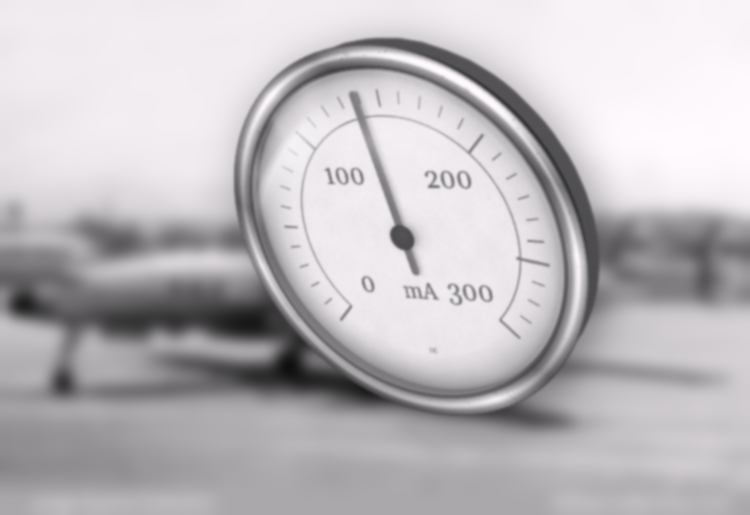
140 mA
